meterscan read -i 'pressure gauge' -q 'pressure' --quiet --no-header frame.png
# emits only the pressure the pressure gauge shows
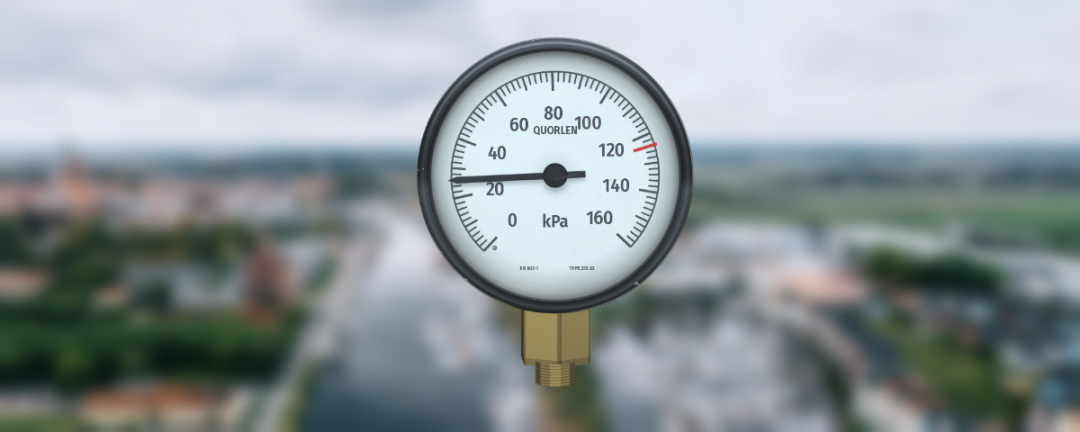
26 kPa
